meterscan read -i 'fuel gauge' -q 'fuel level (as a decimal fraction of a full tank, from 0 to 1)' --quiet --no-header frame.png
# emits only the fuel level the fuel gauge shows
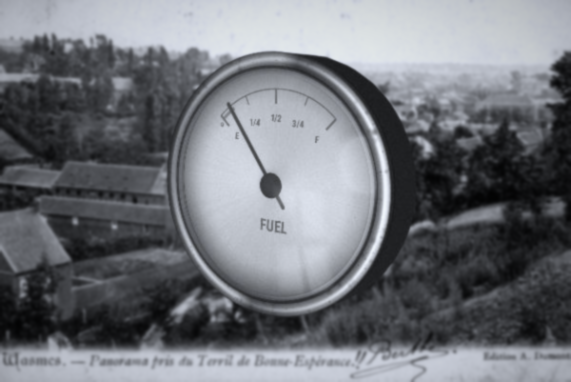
0.125
